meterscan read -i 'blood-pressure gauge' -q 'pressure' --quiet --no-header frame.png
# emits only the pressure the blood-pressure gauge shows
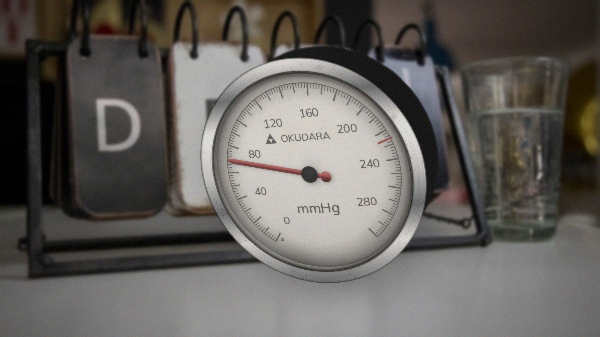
70 mmHg
